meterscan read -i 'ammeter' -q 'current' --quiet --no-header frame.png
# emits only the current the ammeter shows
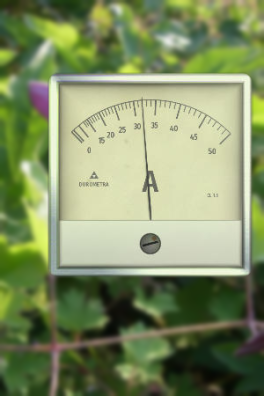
32 A
